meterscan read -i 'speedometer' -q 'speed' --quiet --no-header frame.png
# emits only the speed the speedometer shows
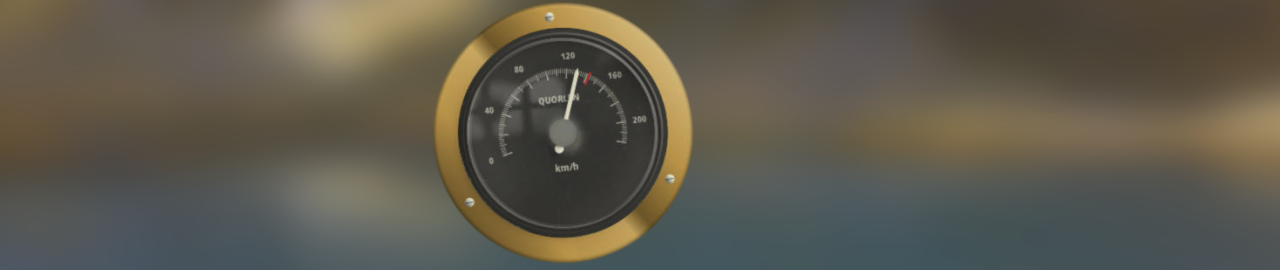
130 km/h
